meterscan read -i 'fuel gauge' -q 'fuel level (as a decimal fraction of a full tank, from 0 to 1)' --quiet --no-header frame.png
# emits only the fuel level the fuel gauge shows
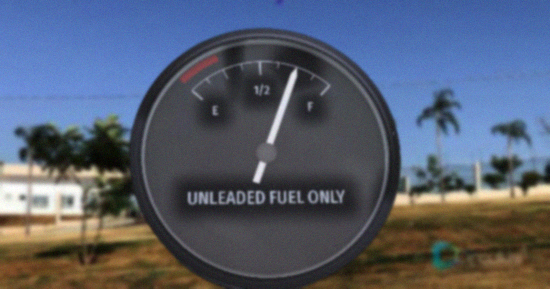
0.75
